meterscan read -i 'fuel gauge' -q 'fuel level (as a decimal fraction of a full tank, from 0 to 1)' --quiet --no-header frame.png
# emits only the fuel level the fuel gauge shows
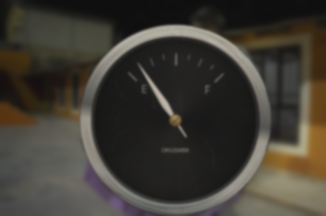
0.125
